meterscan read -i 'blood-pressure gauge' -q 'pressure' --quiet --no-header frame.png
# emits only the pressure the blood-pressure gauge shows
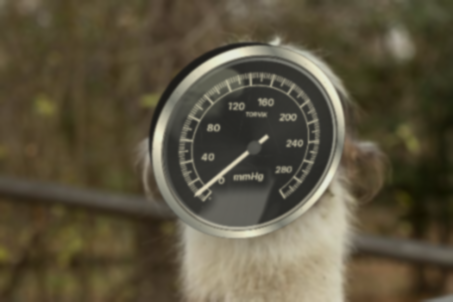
10 mmHg
